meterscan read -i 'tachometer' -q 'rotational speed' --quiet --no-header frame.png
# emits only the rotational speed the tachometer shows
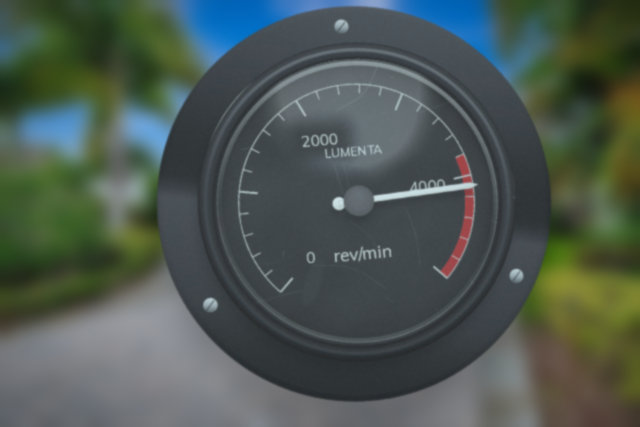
4100 rpm
